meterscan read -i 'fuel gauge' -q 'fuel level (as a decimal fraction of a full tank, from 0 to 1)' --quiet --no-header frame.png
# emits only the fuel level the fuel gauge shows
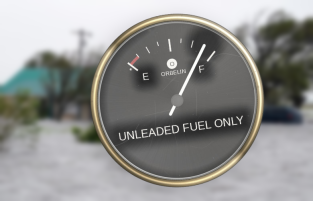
0.875
